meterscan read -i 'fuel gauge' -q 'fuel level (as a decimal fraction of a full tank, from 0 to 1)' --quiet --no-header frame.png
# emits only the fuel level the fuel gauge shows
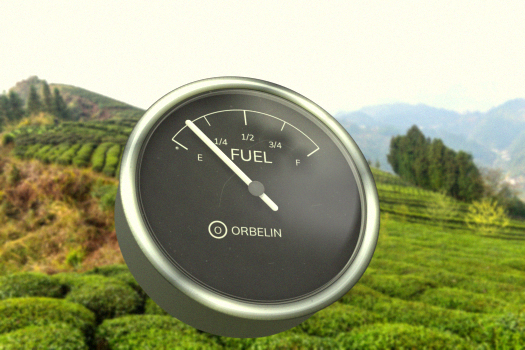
0.125
